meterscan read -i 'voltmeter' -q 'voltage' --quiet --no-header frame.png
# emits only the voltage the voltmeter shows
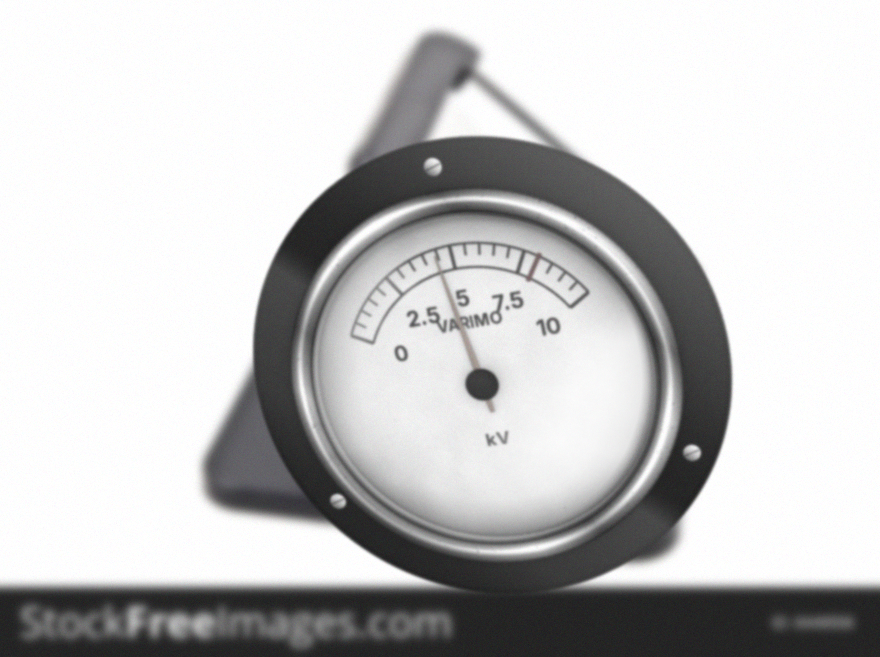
4.5 kV
